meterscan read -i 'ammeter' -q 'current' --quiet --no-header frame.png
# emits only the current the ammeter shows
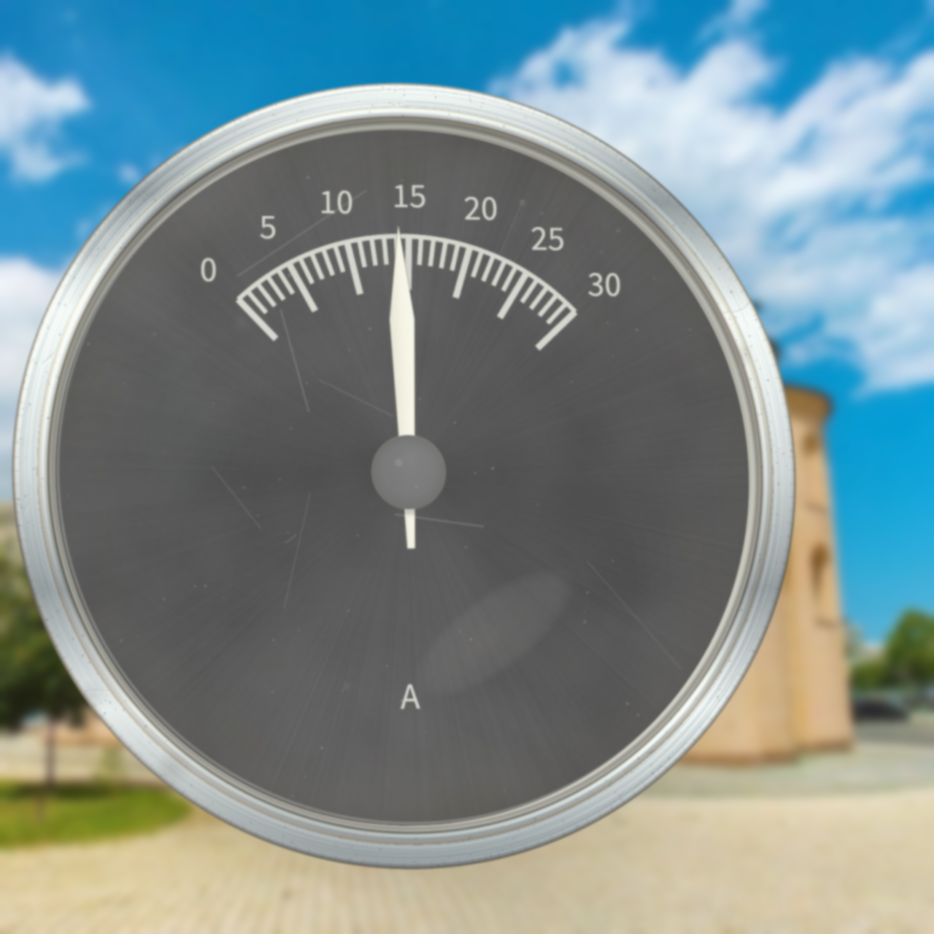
14 A
